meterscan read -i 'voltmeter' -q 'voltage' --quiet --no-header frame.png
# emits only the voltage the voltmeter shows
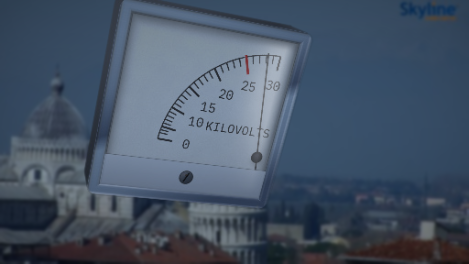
28 kV
